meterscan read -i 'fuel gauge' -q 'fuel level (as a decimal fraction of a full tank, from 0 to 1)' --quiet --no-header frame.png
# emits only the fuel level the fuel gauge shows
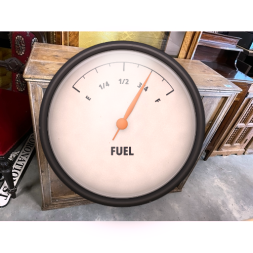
0.75
